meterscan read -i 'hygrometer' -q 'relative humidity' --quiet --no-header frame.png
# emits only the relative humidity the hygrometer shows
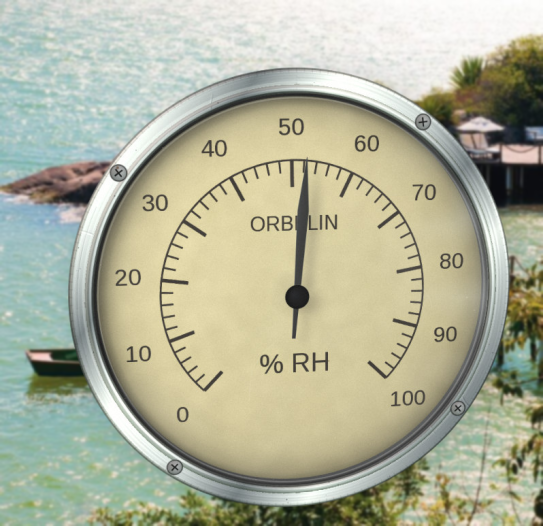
52 %
